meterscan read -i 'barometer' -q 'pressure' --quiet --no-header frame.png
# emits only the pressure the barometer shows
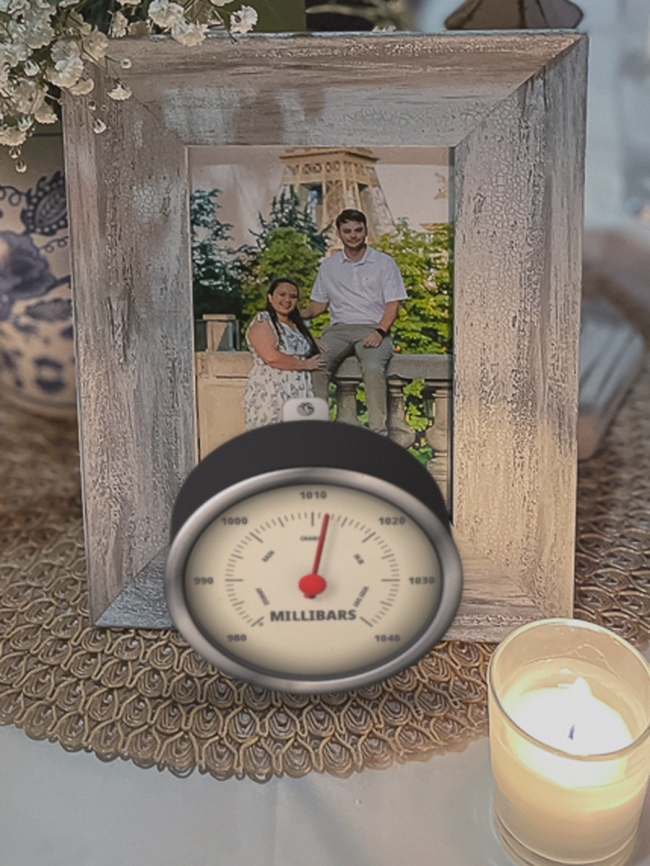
1012 mbar
